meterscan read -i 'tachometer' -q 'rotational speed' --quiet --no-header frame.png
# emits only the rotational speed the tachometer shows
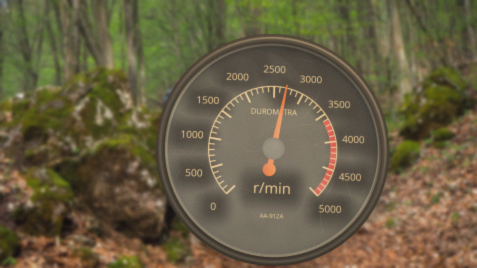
2700 rpm
